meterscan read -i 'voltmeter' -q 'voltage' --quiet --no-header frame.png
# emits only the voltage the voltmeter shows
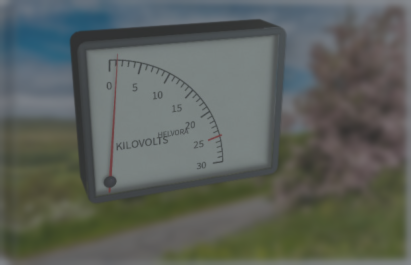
1 kV
